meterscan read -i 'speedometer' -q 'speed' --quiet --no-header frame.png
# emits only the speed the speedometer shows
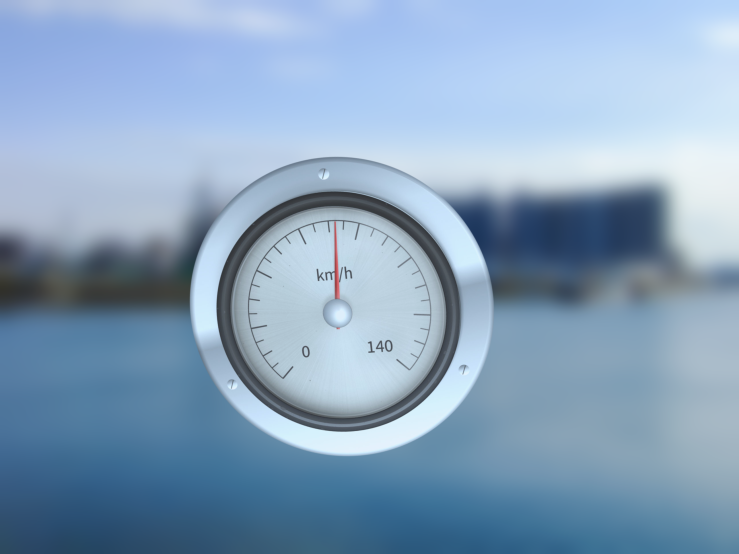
72.5 km/h
